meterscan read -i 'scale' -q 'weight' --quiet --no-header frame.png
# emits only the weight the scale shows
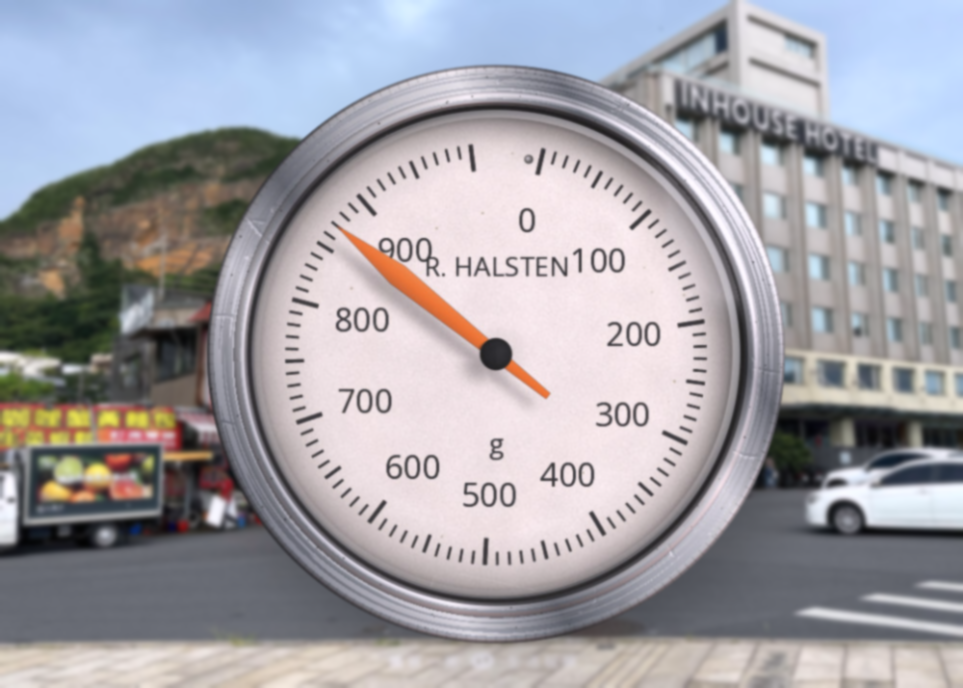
870 g
